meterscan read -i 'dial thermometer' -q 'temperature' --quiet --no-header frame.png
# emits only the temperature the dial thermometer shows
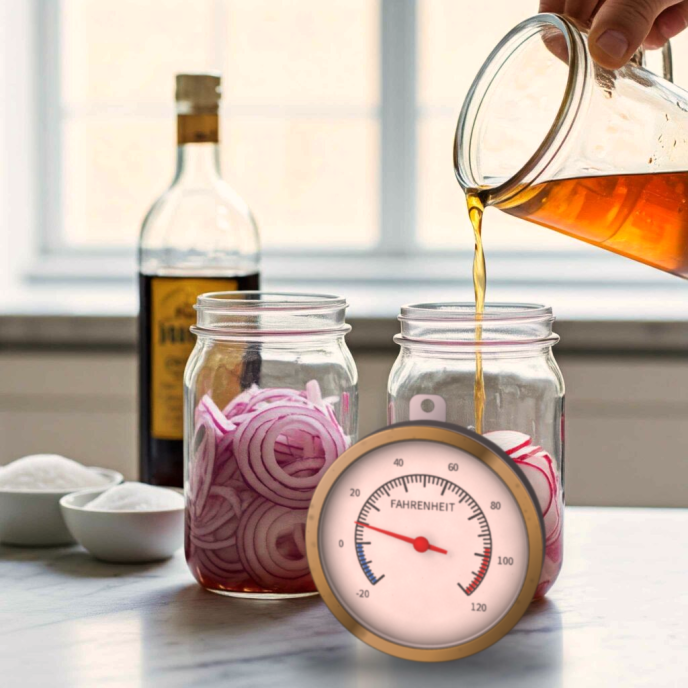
10 °F
